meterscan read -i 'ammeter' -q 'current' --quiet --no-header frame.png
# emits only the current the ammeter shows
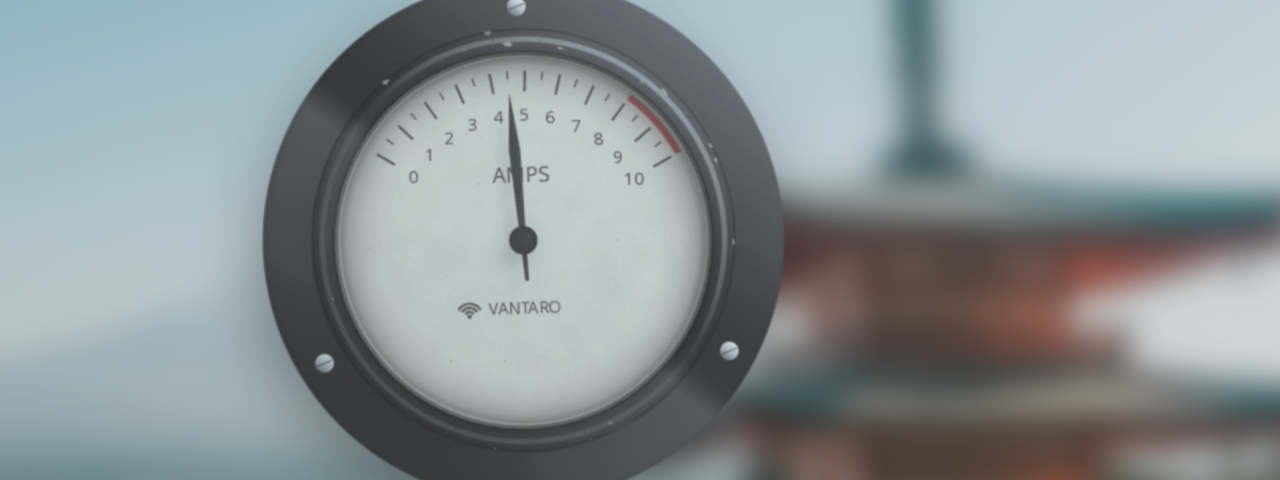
4.5 A
